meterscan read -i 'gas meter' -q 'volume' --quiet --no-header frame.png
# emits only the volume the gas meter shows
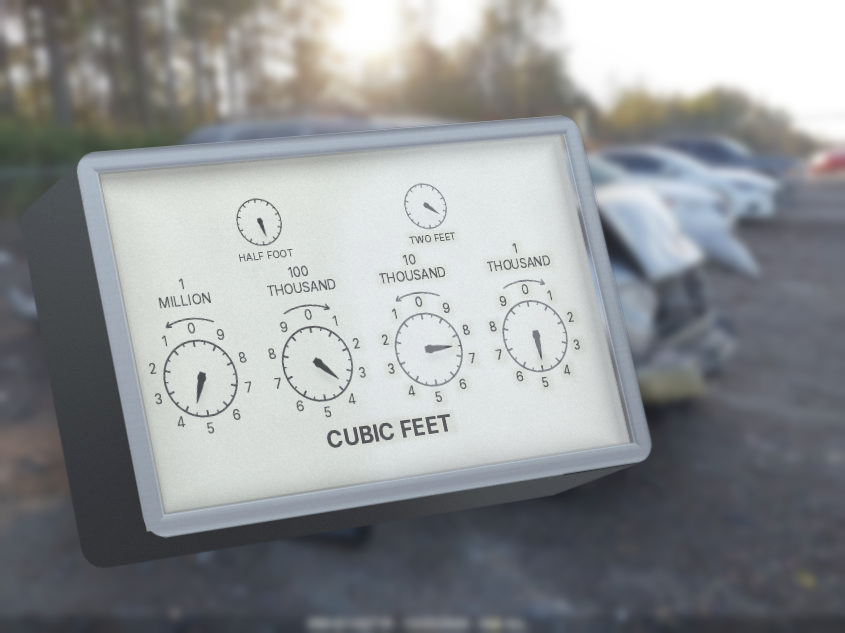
437500 ft³
